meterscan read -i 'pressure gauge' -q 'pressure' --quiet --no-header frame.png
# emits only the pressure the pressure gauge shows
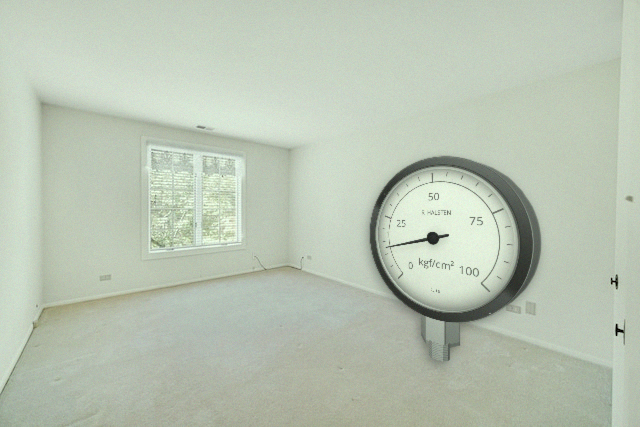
12.5 kg/cm²
